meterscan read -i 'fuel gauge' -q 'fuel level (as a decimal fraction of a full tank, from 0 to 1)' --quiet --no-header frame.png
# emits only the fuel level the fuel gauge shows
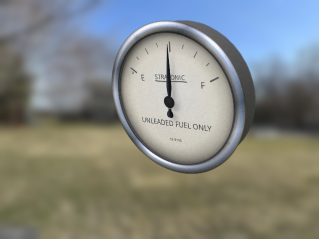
0.5
